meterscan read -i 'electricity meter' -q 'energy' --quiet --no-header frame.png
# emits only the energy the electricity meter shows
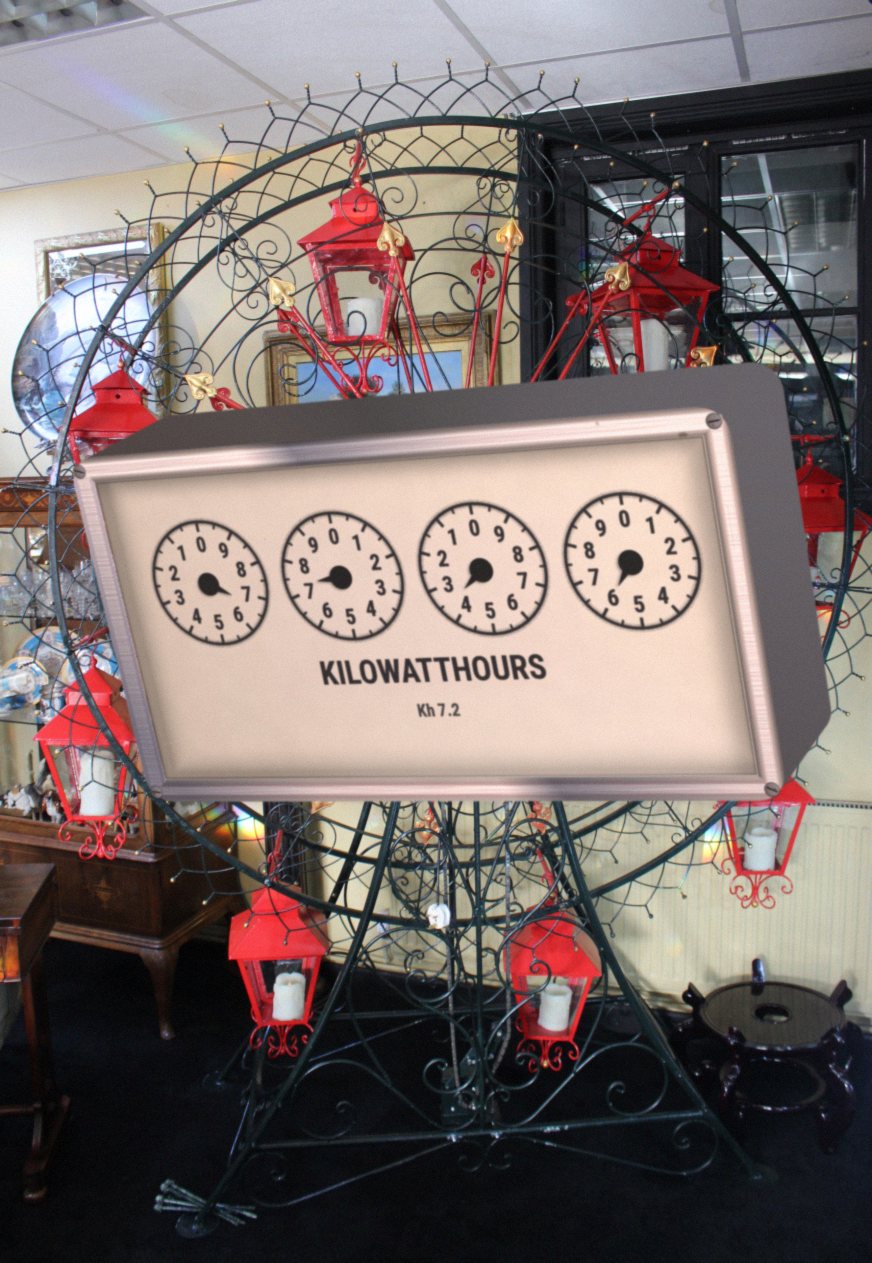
6736 kWh
